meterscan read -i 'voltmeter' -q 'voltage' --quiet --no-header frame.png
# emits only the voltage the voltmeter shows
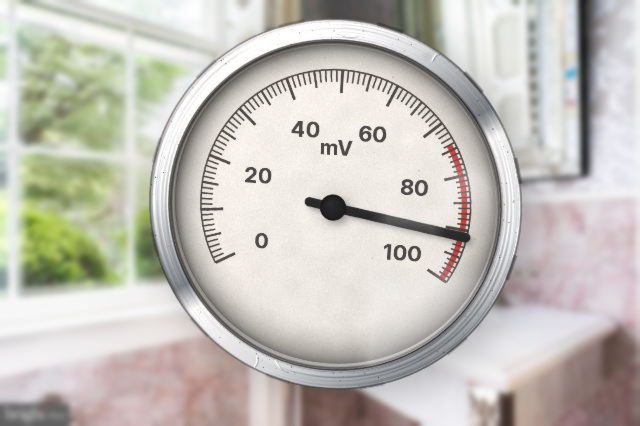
91 mV
